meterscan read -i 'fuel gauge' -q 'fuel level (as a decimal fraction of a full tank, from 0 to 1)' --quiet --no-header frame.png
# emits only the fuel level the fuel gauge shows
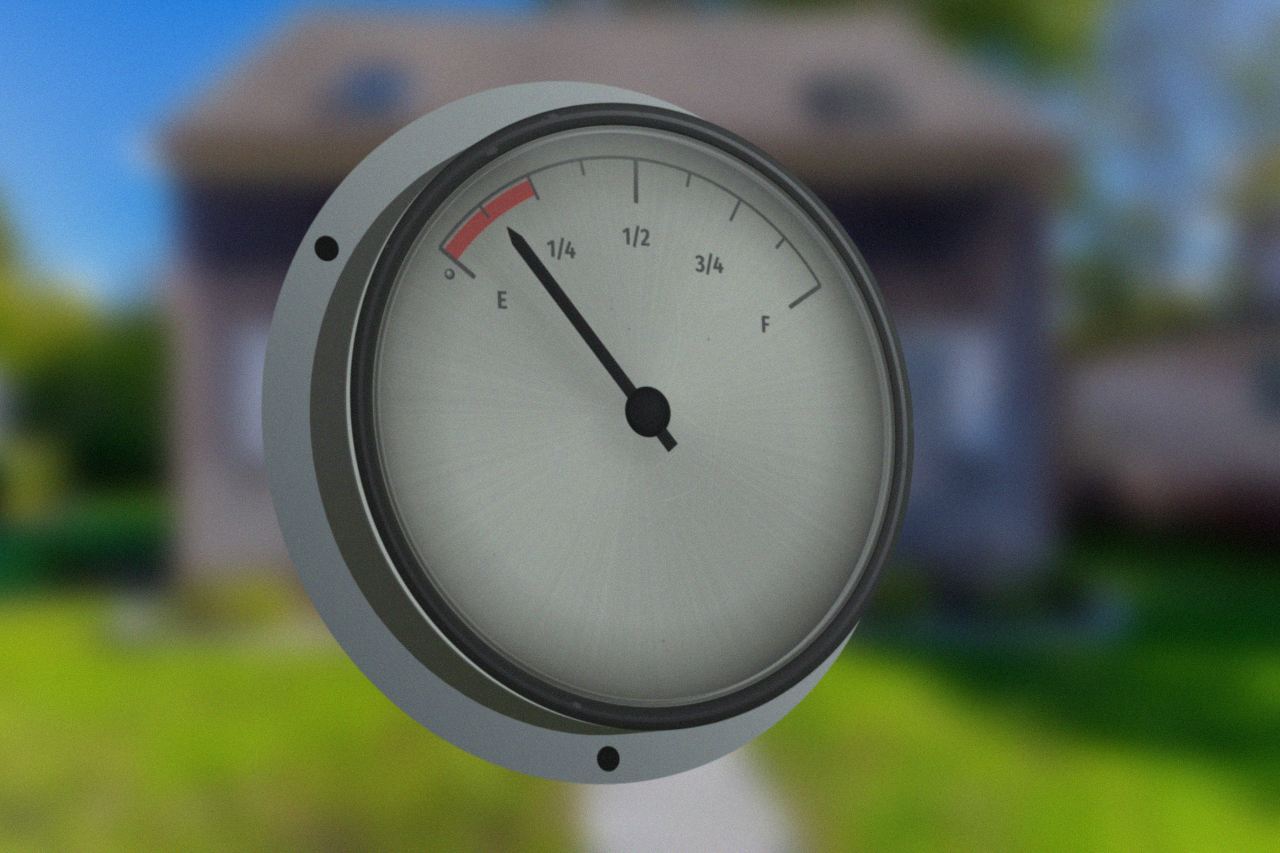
0.125
